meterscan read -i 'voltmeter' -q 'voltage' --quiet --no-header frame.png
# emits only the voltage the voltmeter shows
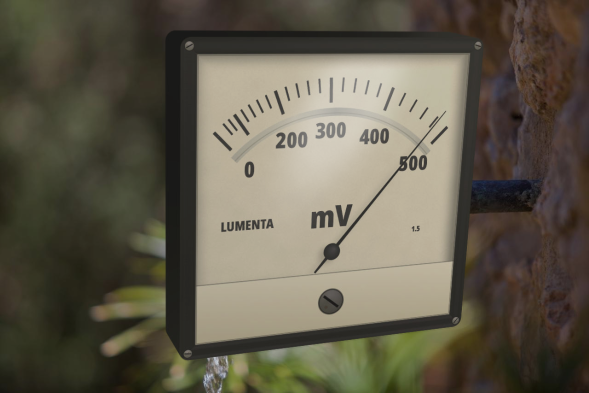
480 mV
